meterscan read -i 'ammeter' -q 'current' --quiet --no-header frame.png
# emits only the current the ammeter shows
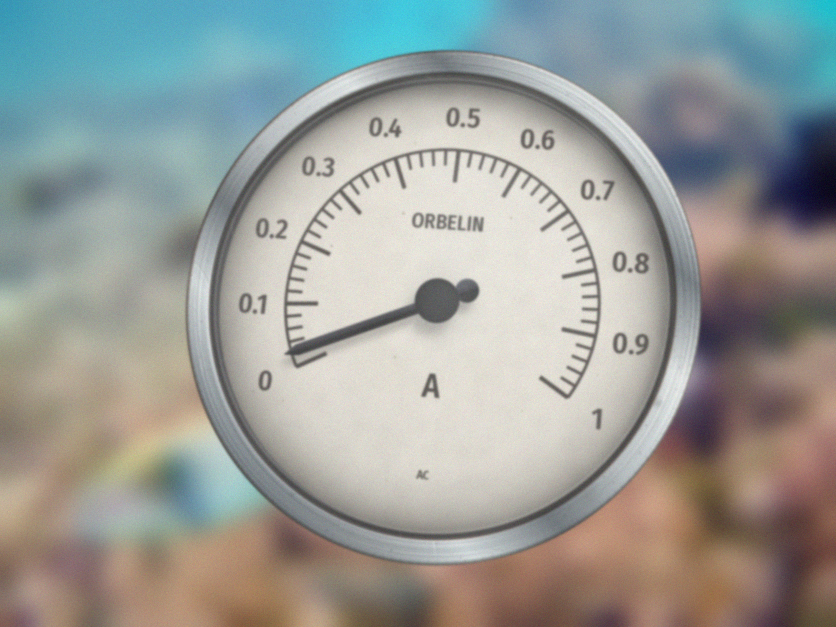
0.02 A
